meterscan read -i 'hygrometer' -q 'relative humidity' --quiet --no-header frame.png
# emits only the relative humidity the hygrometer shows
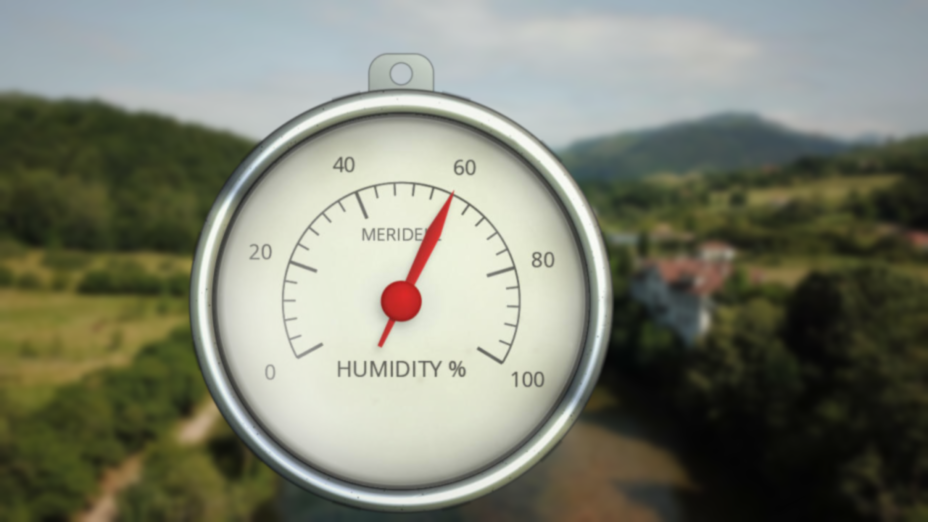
60 %
